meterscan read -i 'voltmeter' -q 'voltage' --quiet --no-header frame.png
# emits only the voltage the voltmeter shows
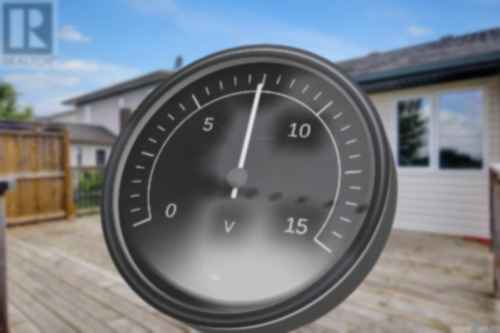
7.5 V
